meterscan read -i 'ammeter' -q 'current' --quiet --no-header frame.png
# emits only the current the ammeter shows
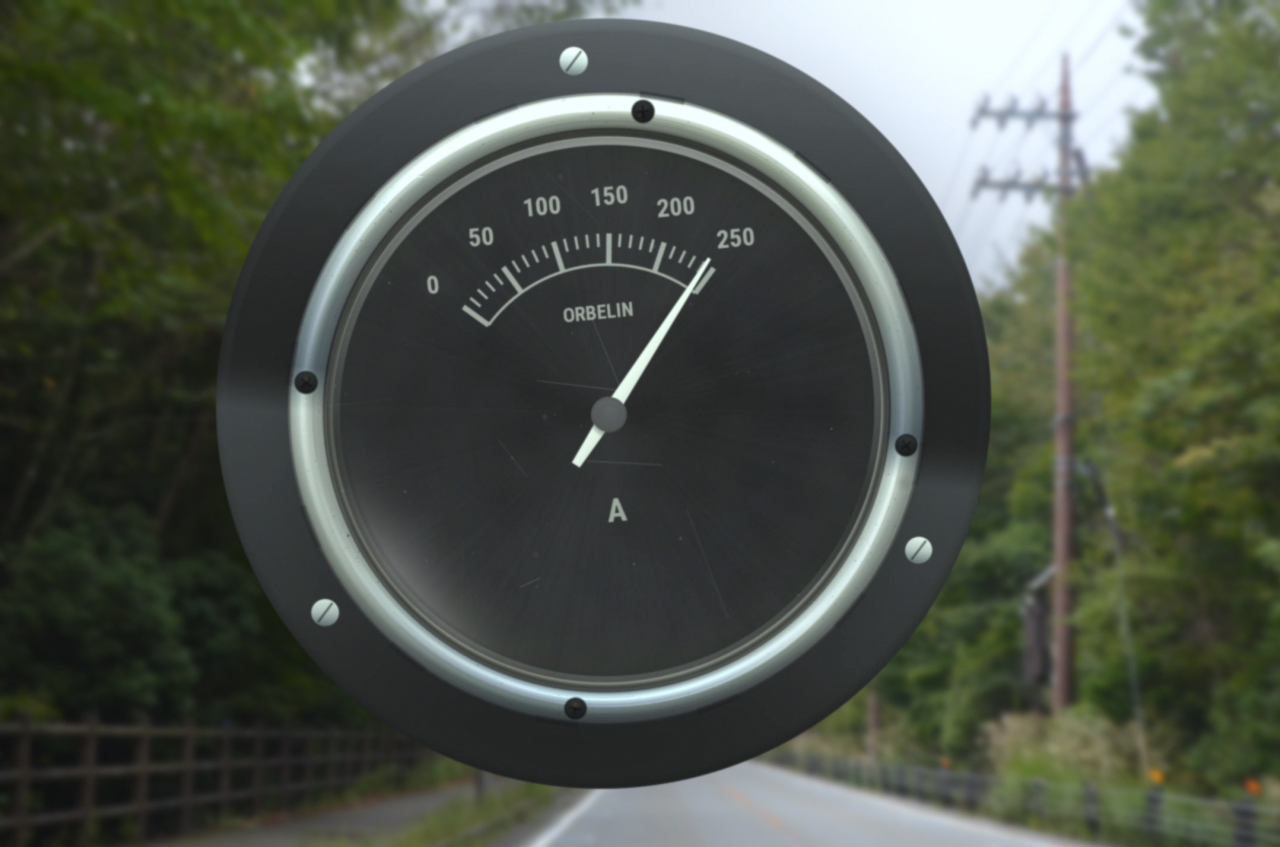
240 A
